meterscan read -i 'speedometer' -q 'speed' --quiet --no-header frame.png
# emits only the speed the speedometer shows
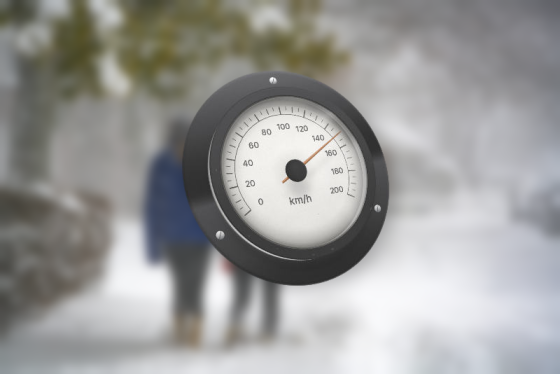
150 km/h
